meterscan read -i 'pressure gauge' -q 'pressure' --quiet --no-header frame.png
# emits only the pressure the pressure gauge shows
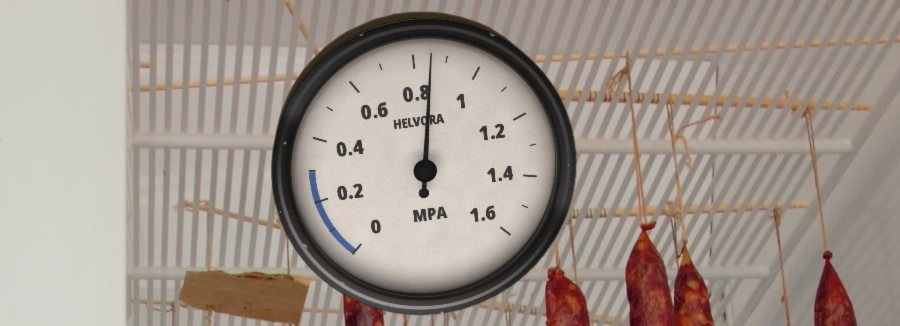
0.85 MPa
